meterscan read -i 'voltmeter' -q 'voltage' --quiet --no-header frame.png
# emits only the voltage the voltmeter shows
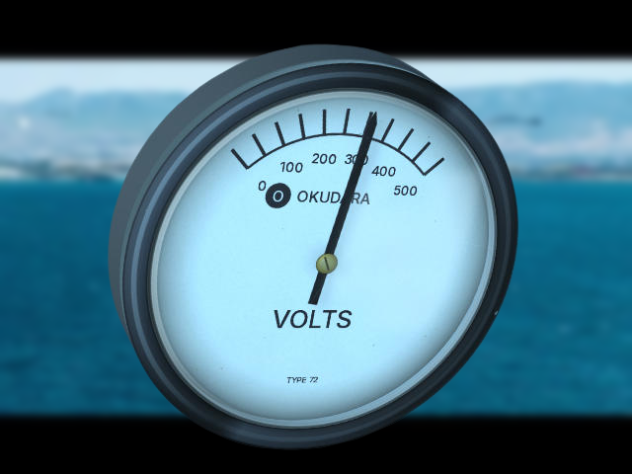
300 V
